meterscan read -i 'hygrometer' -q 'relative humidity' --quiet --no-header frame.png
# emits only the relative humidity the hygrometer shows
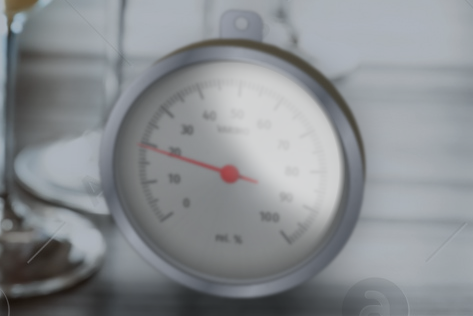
20 %
